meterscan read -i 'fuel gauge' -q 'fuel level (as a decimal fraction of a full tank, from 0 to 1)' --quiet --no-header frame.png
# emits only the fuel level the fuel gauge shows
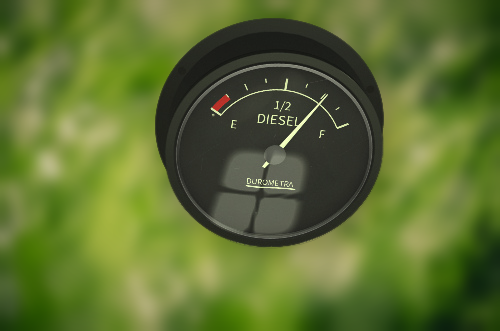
0.75
